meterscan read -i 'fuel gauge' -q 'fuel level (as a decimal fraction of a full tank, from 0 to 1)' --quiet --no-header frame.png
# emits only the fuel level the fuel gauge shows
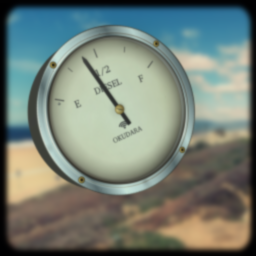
0.375
